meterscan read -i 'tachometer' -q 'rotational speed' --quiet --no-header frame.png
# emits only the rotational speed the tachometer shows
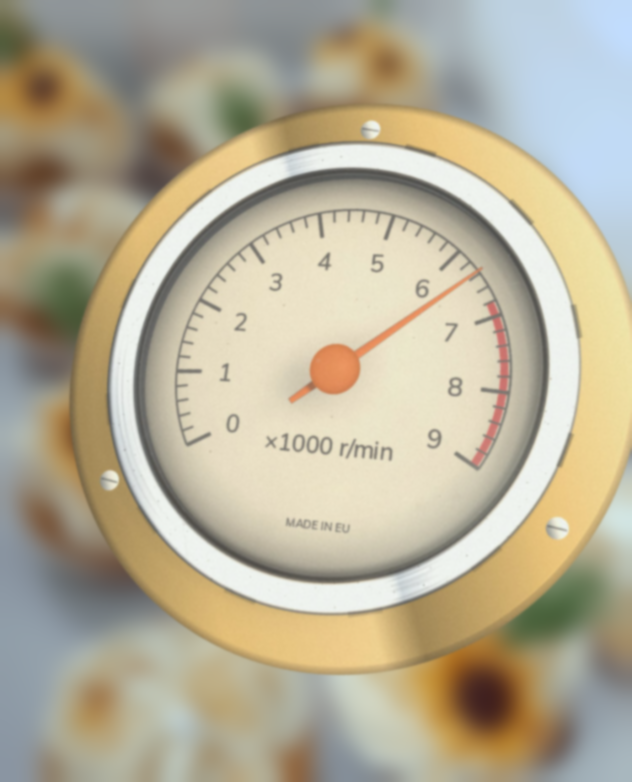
6400 rpm
